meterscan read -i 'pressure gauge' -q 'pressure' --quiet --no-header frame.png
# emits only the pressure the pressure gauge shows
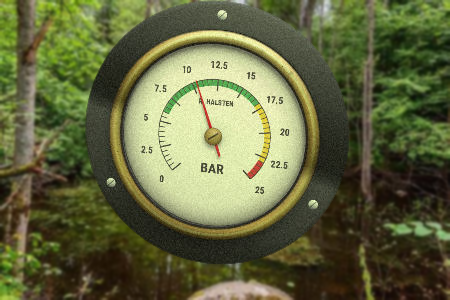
10.5 bar
